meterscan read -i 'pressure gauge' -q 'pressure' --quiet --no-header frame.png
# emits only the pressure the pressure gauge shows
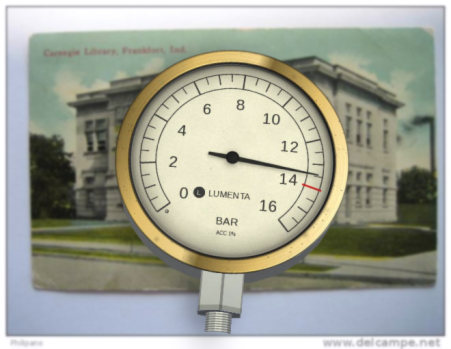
13.5 bar
